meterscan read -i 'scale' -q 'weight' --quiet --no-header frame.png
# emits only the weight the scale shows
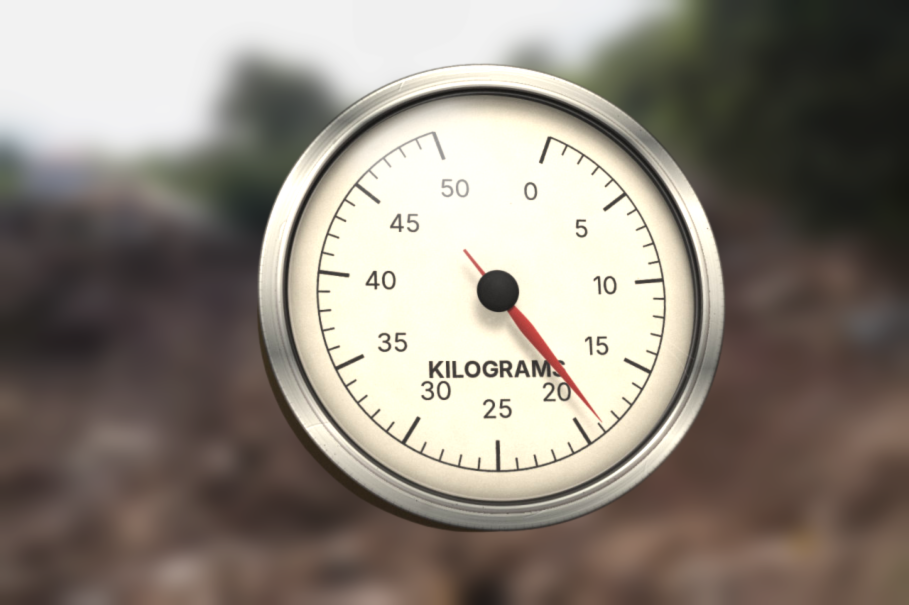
19 kg
